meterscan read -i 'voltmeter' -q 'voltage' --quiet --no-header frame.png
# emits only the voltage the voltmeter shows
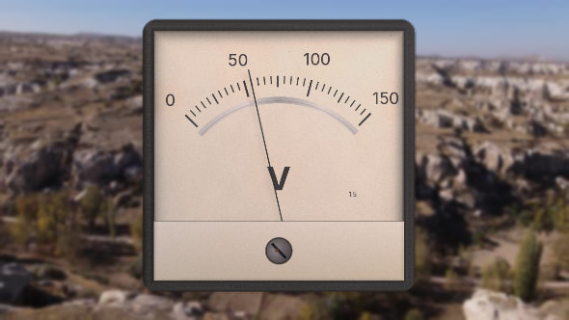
55 V
